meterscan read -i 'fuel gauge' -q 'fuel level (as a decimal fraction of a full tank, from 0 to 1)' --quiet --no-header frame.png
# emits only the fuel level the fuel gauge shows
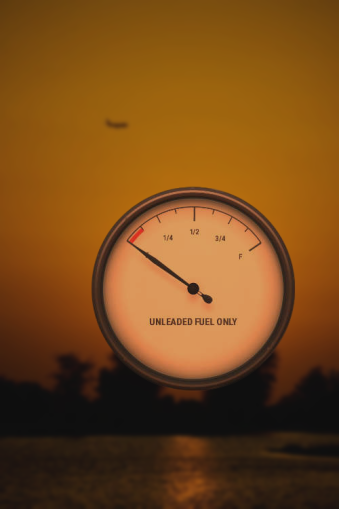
0
